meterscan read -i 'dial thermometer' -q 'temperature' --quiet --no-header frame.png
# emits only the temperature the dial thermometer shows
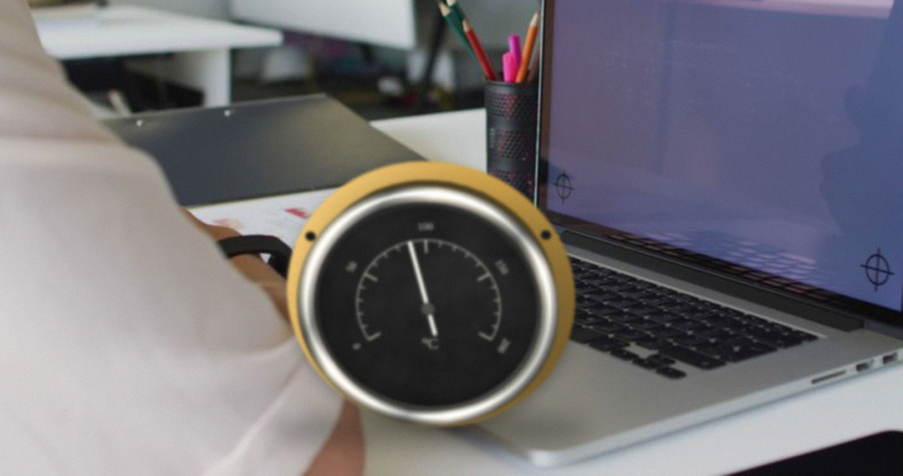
90 °C
